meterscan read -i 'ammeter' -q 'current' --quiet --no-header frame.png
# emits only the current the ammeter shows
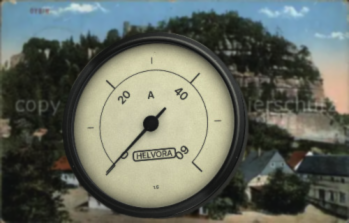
0 A
